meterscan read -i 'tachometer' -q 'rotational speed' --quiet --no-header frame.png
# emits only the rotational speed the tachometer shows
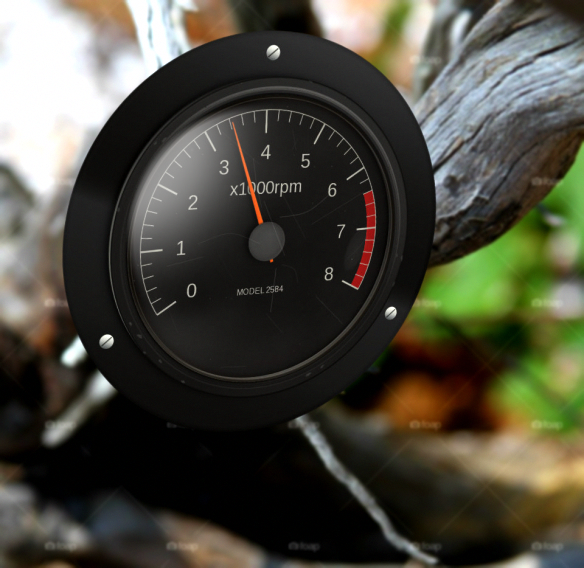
3400 rpm
